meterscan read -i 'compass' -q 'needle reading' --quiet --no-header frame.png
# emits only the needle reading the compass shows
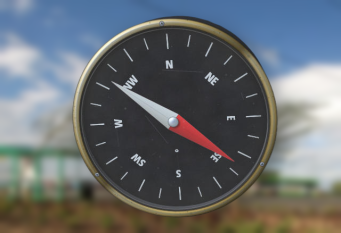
127.5 °
